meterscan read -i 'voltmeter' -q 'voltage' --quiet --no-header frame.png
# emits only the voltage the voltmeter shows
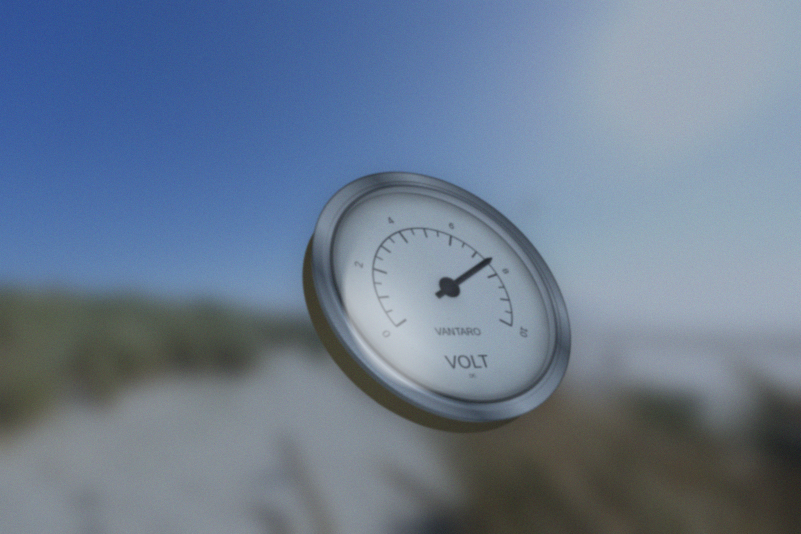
7.5 V
